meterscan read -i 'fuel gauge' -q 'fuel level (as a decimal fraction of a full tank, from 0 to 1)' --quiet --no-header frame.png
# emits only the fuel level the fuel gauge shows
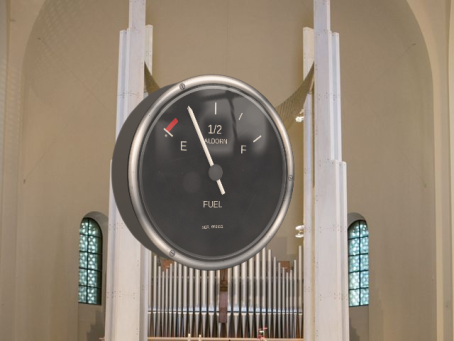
0.25
